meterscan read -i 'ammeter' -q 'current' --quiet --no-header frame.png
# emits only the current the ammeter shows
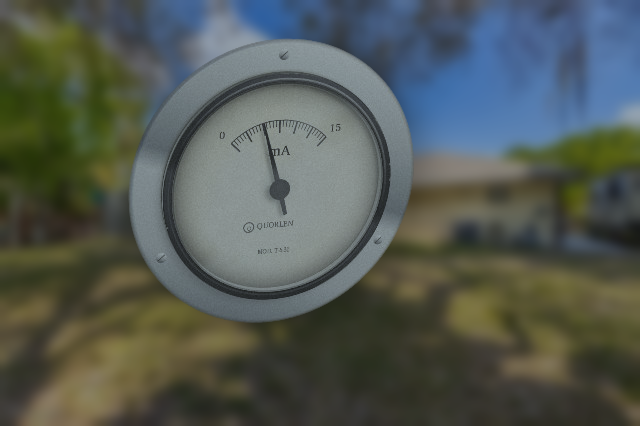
5 mA
